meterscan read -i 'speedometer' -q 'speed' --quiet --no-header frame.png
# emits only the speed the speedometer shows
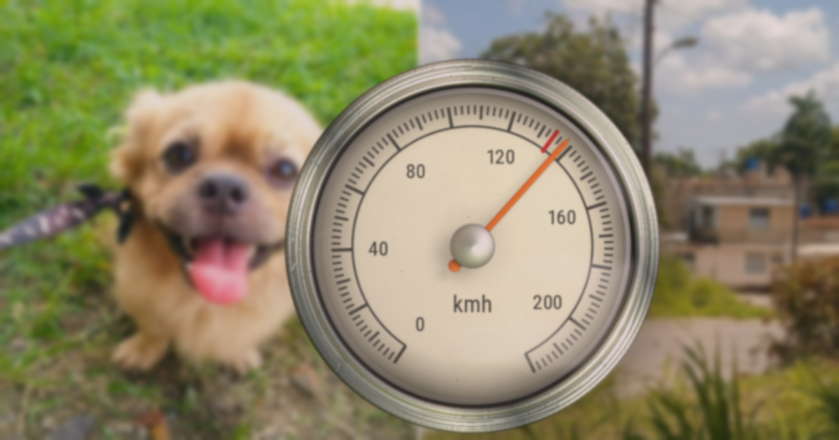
138 km/h
